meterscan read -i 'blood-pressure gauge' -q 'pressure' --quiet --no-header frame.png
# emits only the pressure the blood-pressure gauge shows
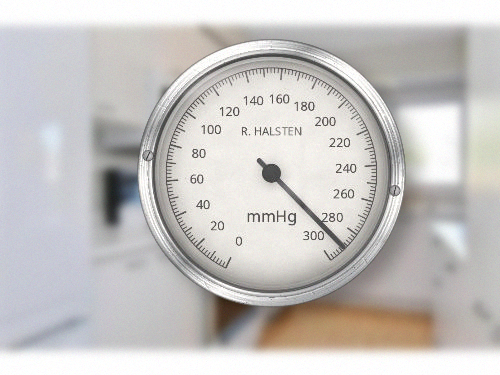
290 mmHg
